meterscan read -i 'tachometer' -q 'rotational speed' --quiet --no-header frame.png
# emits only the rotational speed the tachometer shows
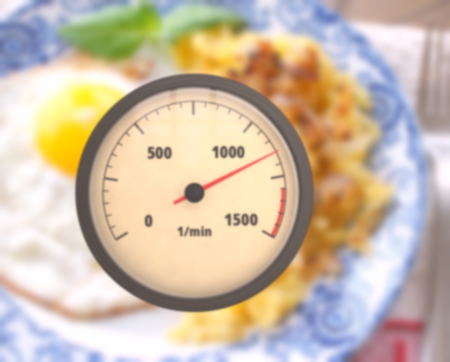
1150 rpm
